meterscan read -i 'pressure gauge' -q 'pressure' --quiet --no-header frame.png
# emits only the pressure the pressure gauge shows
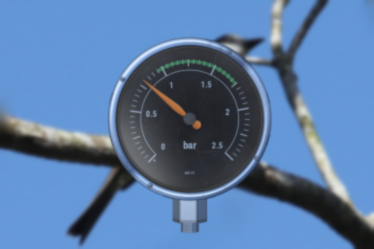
0.8 bar
